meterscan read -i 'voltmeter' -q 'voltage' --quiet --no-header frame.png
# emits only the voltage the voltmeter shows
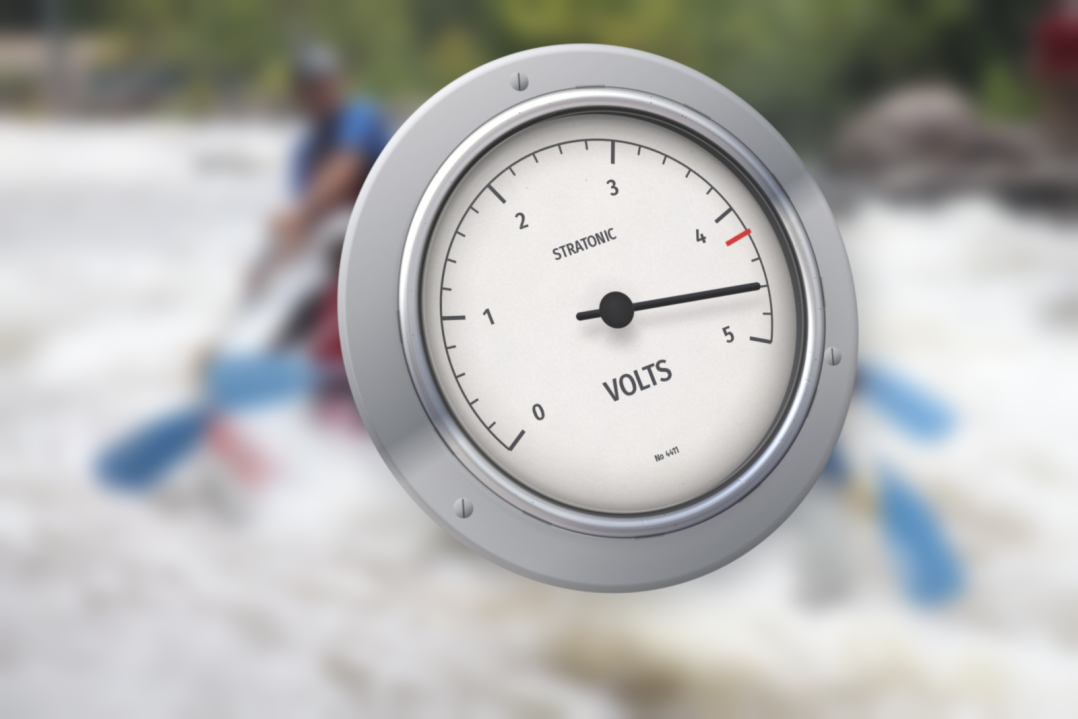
4.6 V
